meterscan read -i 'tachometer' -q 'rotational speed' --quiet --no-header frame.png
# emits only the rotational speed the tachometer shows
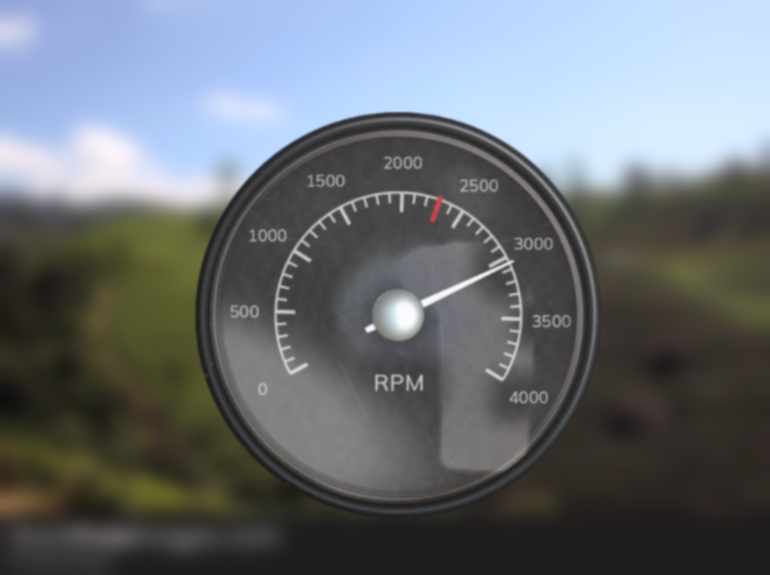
3050 rpm
